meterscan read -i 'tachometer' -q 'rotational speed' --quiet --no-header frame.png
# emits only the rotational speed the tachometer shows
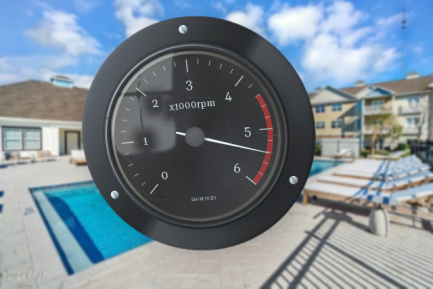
5400 rpm
